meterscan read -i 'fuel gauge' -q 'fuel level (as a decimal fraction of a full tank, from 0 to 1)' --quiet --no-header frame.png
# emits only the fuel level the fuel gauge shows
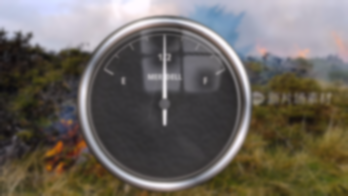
0.5
